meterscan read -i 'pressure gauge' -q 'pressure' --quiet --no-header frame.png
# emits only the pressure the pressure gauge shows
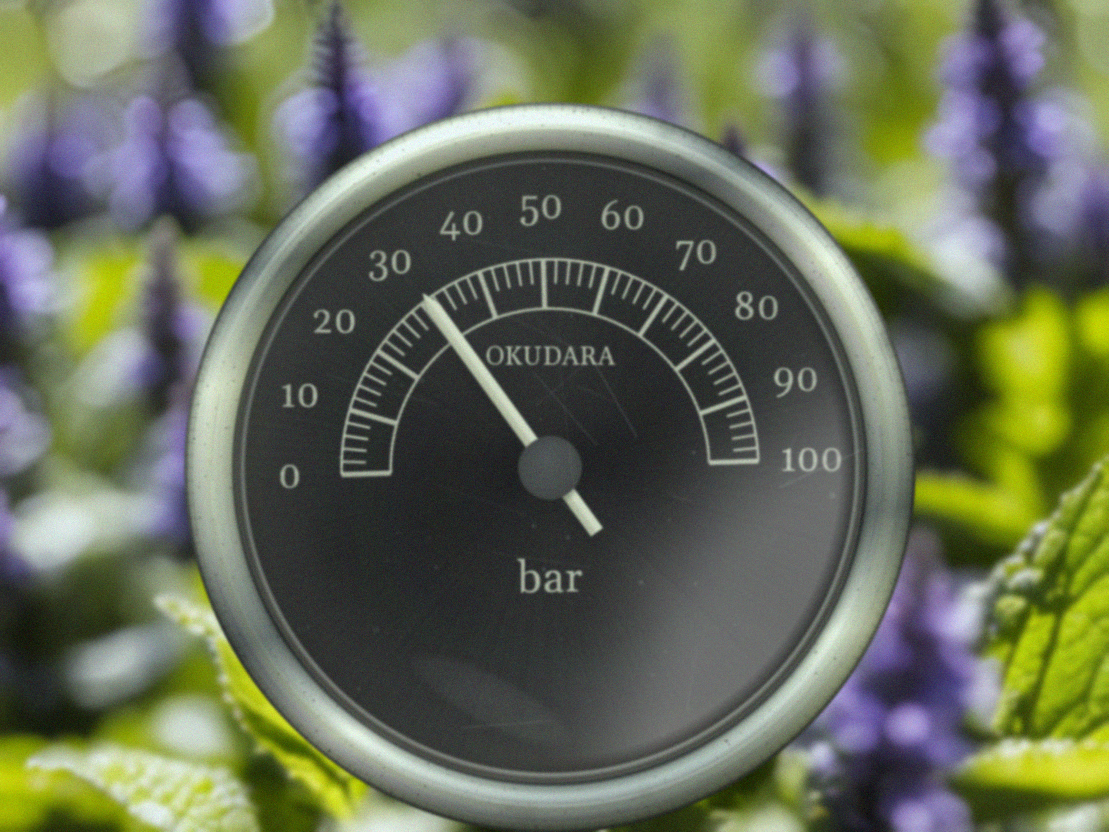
31 bar
